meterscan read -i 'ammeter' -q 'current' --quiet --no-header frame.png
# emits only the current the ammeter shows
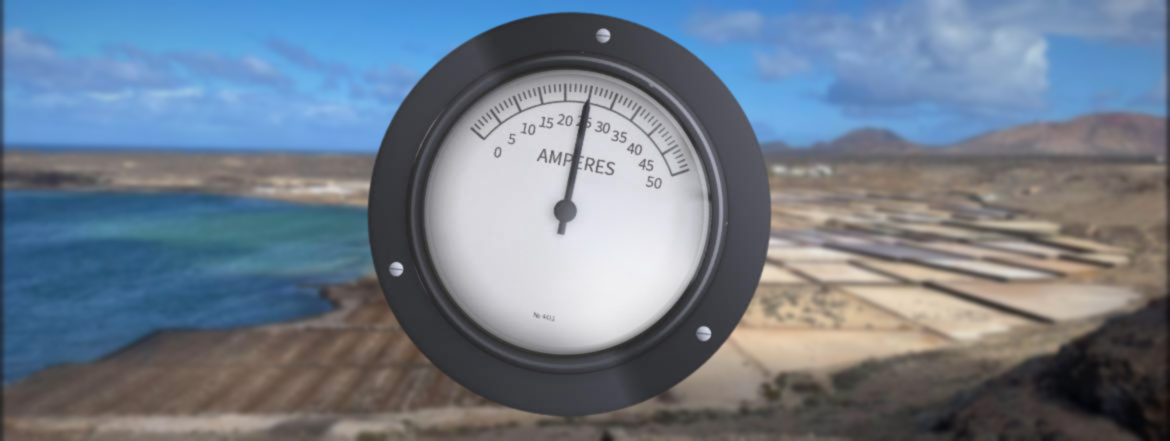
25 A
